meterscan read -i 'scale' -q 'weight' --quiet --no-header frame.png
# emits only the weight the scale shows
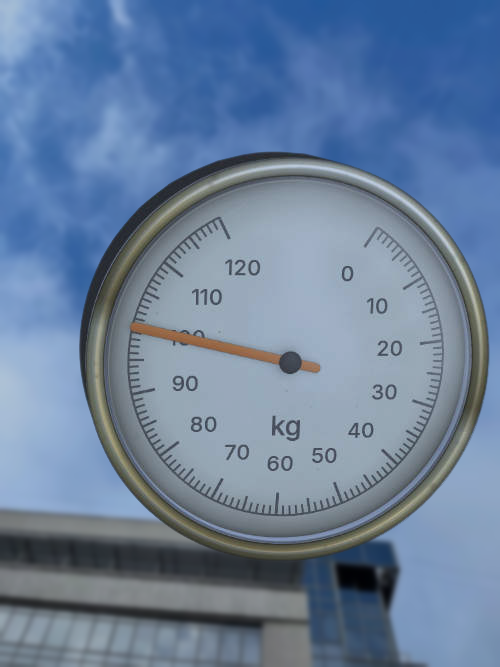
100 kg
